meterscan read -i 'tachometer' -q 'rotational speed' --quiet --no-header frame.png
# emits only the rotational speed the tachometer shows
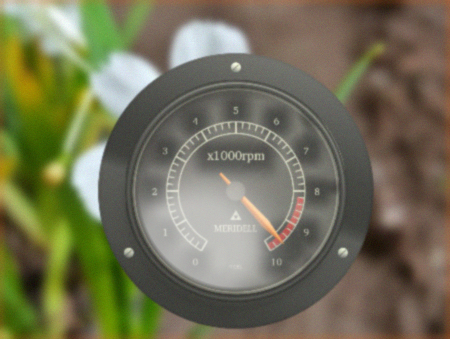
9600 rpm
